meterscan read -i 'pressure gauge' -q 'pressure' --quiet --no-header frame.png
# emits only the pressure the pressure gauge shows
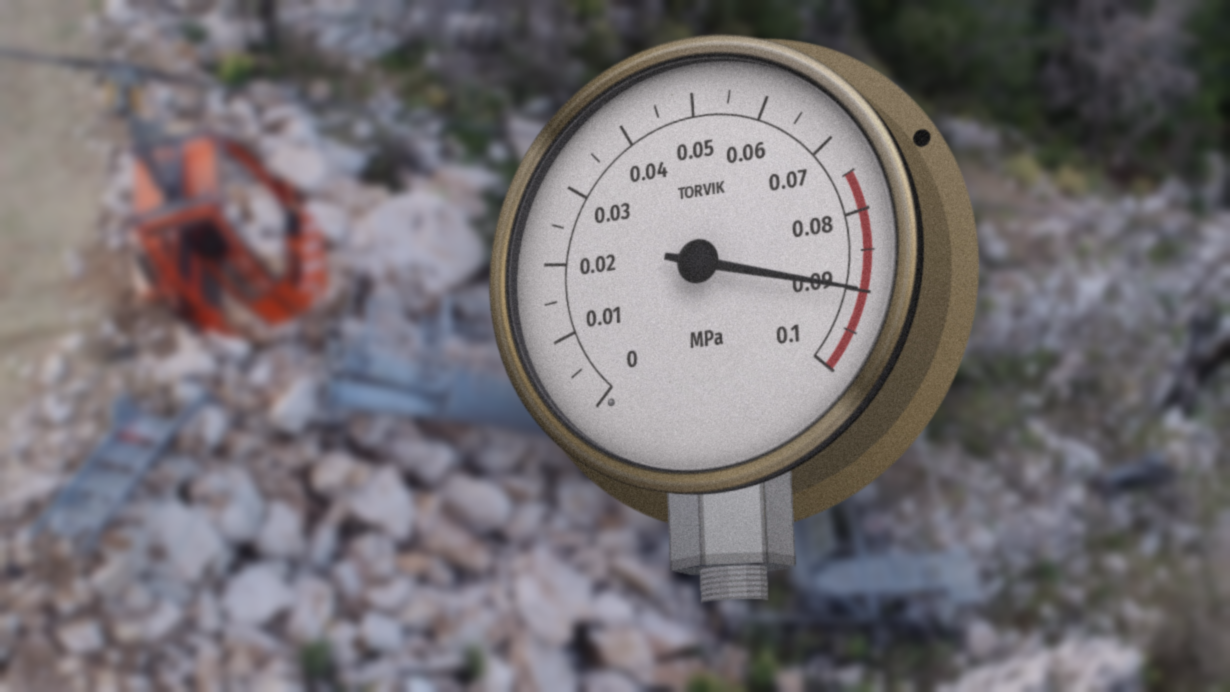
0.09 MPa
